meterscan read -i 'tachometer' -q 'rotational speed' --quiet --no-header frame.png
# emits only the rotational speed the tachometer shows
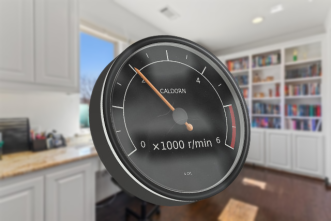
2000 rpm
